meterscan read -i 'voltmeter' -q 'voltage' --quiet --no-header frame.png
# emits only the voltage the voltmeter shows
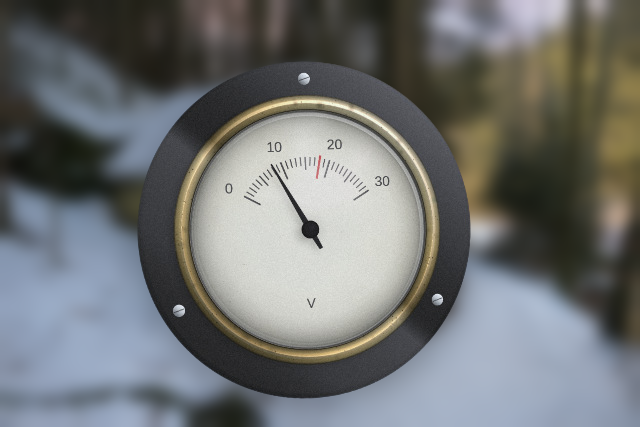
8 V
